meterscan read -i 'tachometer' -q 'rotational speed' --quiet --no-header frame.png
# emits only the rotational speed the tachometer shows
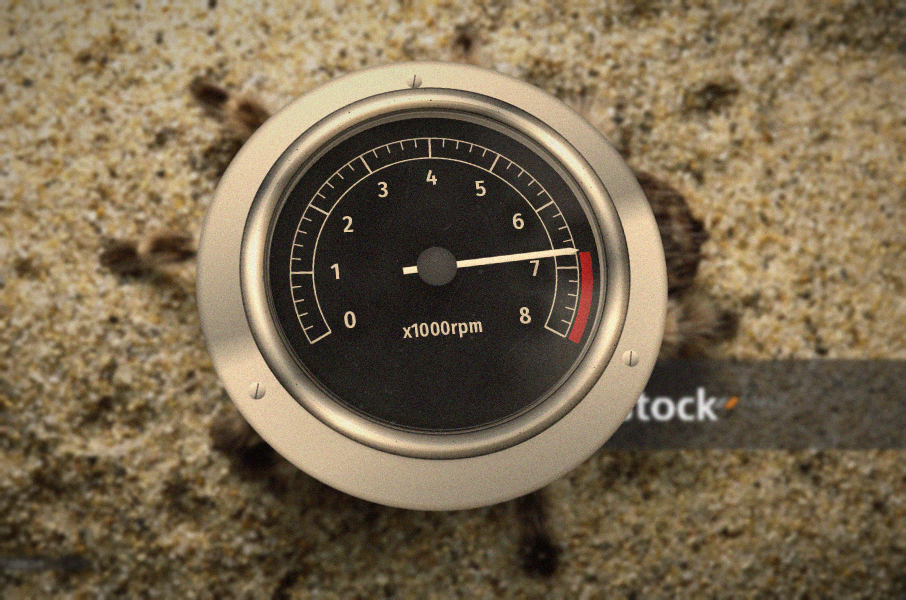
6800 rpm
